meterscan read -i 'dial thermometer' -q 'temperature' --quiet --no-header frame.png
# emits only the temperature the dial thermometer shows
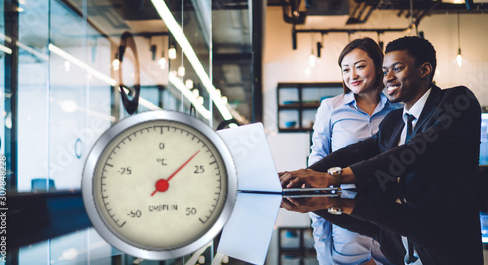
17.5 °C
